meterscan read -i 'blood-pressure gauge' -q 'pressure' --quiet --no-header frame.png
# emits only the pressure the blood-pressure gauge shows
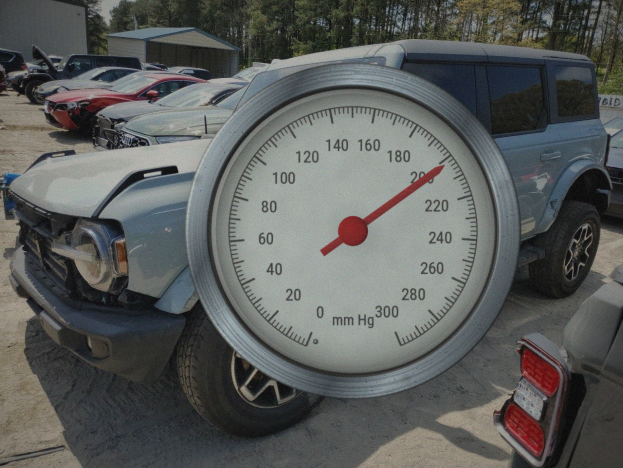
202 mmHg
